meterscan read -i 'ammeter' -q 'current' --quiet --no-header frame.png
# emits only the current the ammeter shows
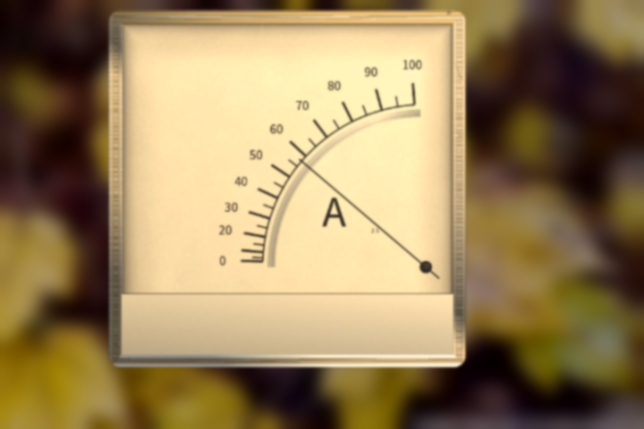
57.5 A
